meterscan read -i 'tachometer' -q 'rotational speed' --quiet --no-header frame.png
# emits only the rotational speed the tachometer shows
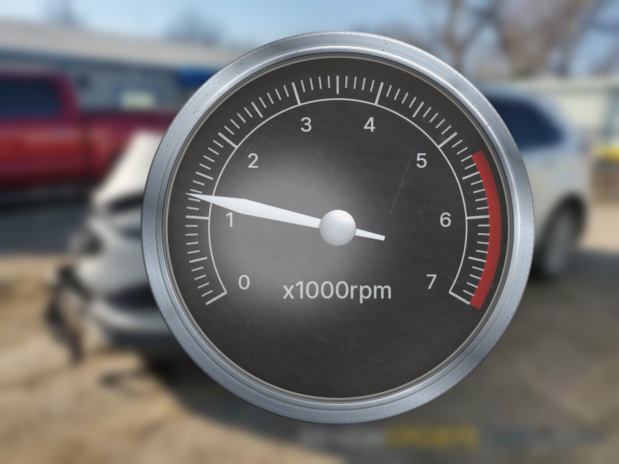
1250 rpm
